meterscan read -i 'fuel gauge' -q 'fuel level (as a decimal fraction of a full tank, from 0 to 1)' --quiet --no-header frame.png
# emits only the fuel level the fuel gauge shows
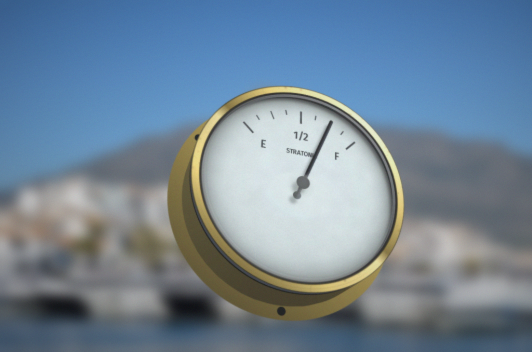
0.75
